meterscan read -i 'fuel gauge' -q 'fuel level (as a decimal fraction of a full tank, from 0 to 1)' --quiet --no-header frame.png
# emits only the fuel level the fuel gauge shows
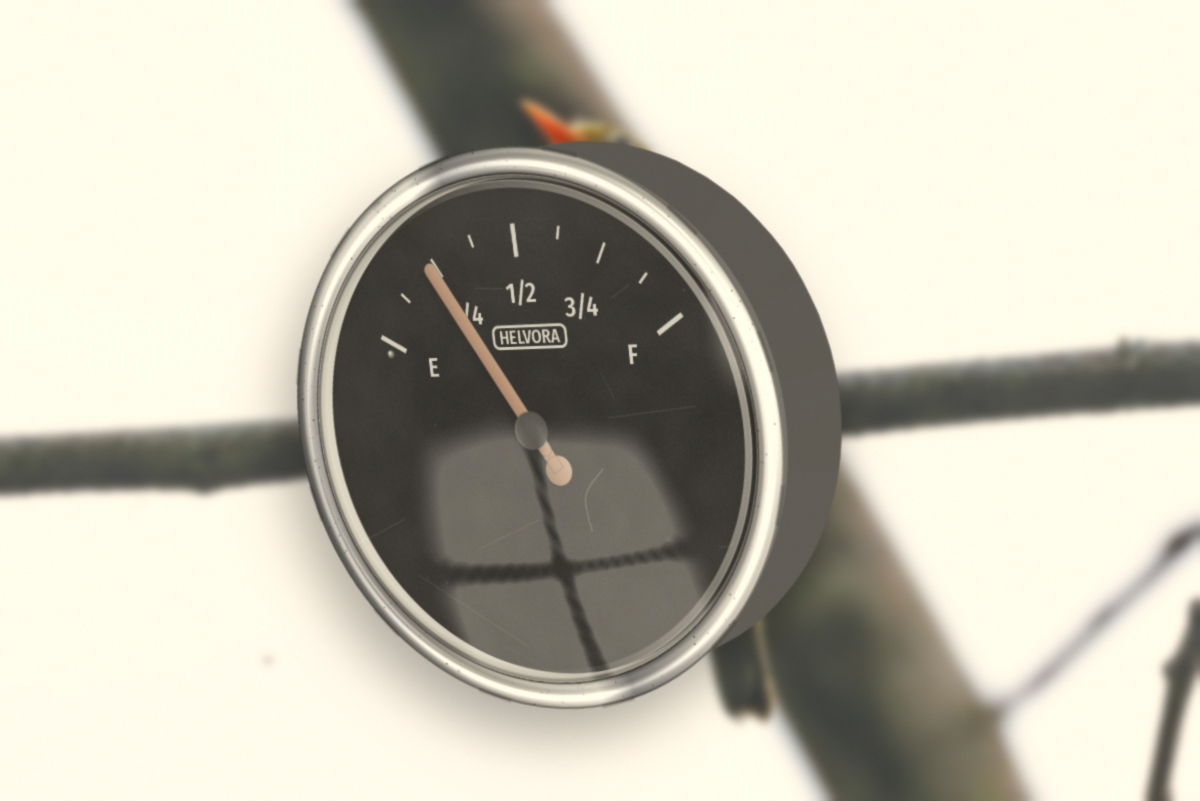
0.25
